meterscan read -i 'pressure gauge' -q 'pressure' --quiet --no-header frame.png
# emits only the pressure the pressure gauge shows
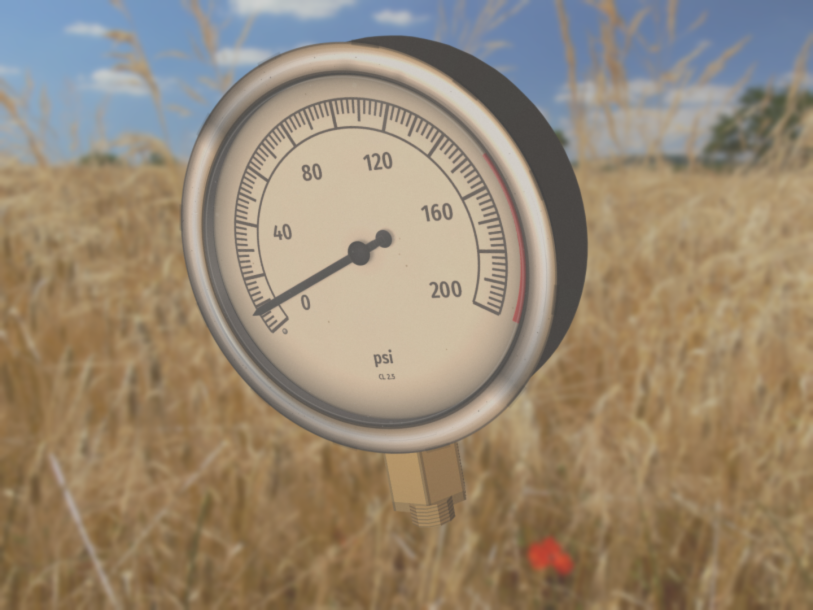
8 psi
